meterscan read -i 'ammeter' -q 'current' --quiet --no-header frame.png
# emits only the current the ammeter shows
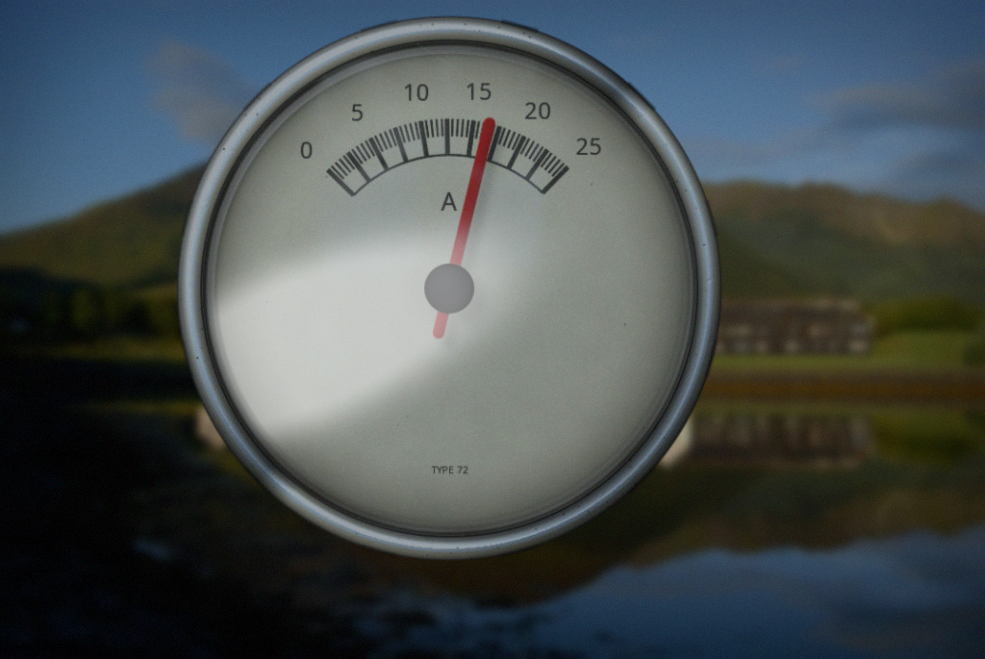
16.5 A
